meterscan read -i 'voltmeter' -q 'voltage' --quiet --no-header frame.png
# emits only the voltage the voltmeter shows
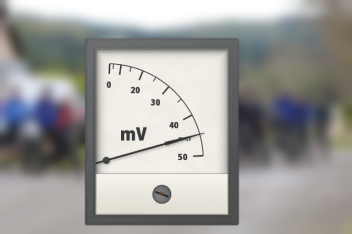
45 mV
